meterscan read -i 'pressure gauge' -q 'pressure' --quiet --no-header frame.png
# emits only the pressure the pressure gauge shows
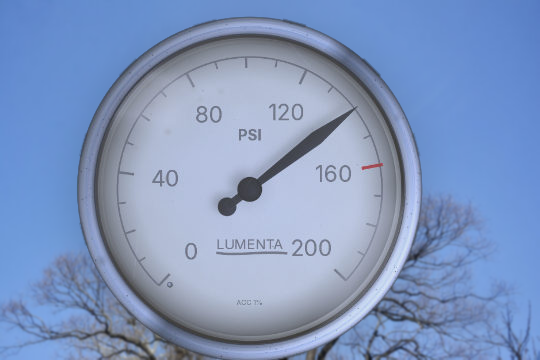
140 psi
